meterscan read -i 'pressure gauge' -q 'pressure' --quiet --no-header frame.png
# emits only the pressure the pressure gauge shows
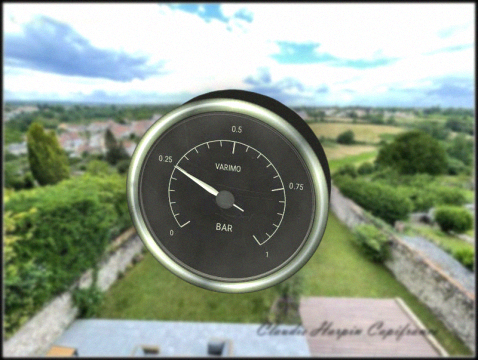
0.25 bar
